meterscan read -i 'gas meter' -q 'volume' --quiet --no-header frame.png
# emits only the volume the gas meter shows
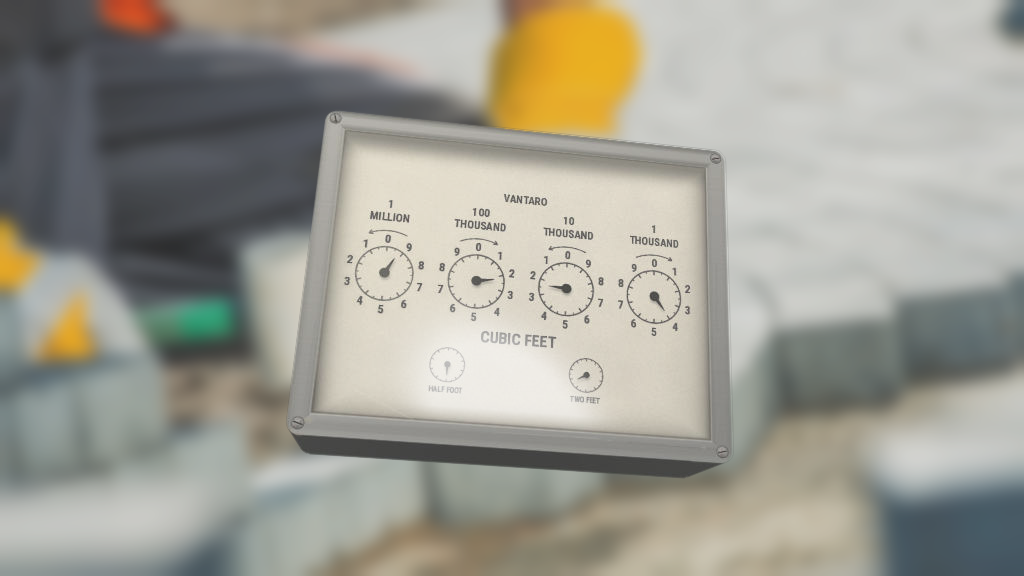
922400 ft³
